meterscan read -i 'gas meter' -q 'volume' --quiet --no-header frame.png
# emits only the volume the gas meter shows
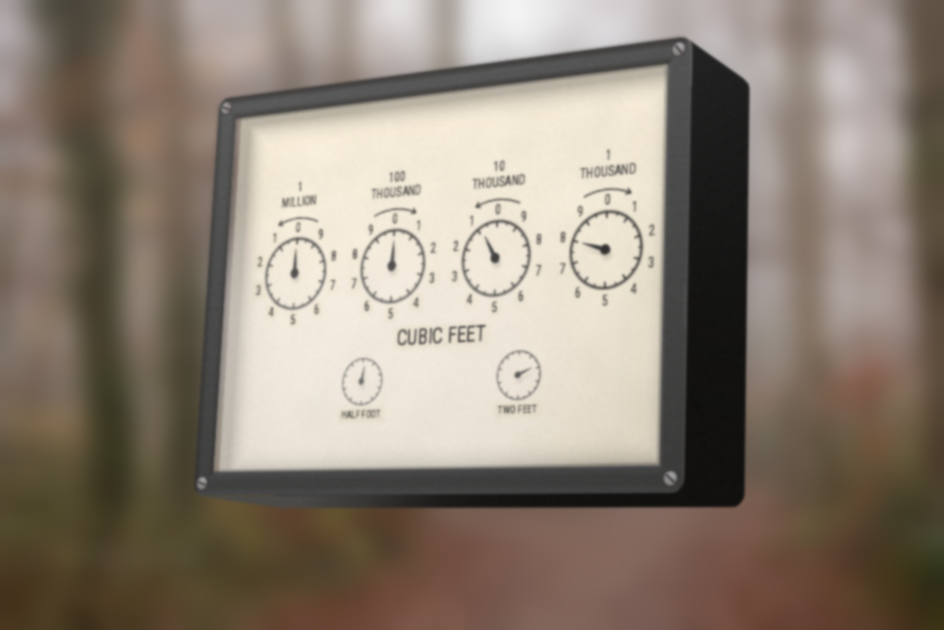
800 ft³
